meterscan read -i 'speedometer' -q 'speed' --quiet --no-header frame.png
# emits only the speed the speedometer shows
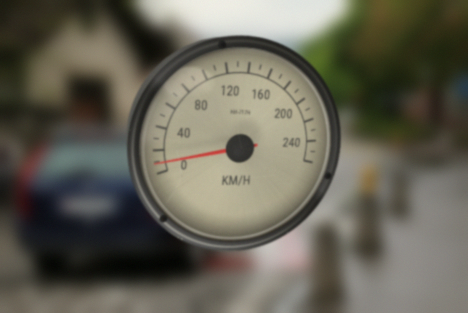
10 km/h
